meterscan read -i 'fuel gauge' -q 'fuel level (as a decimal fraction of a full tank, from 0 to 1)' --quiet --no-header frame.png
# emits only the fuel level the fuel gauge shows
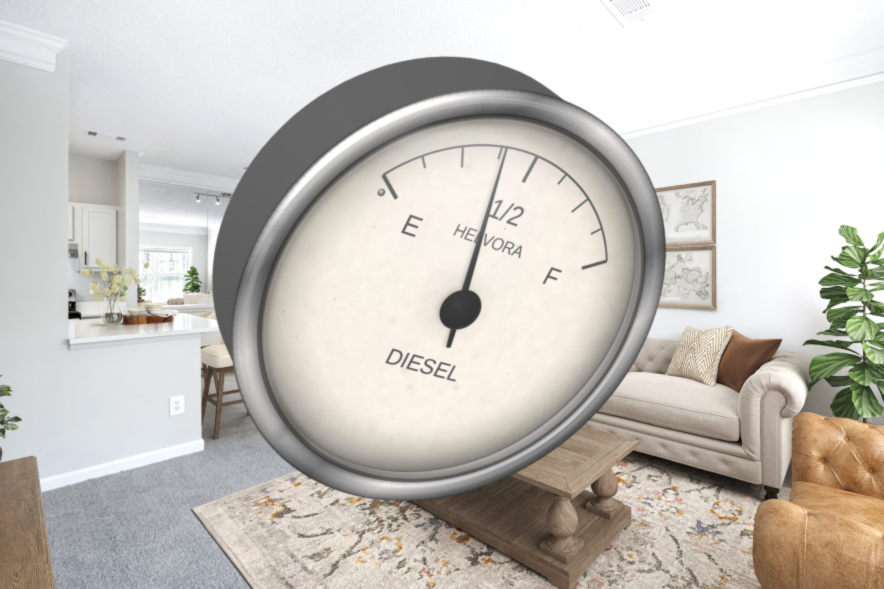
0.375
